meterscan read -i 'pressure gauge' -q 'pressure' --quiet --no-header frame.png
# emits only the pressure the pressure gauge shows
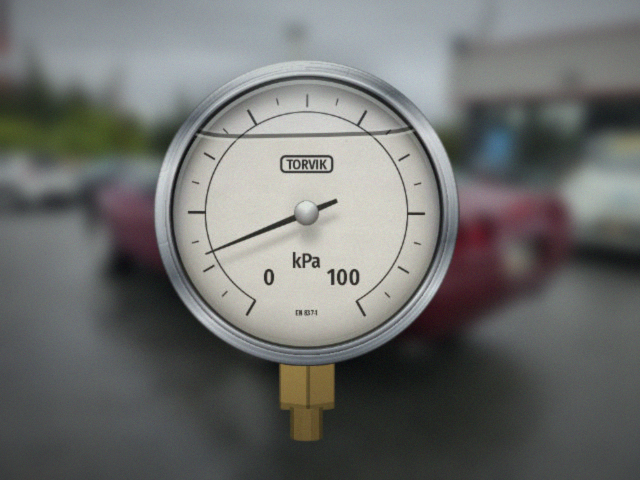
12.5 kPa
